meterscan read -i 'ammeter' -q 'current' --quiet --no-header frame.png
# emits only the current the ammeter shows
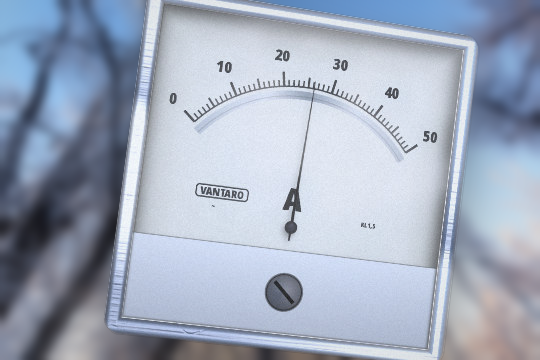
26 A
